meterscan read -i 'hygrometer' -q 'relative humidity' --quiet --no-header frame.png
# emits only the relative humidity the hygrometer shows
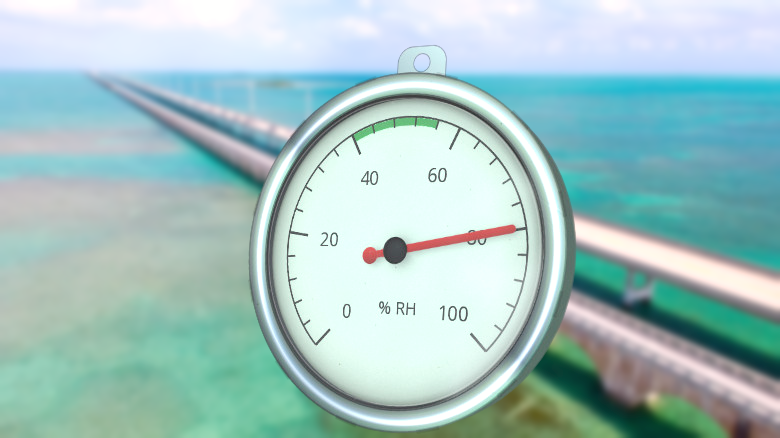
80 %
